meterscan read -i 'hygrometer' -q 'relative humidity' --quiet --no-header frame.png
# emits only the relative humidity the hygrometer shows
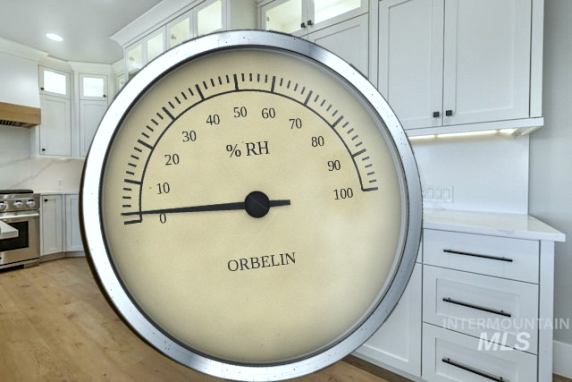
2 %
